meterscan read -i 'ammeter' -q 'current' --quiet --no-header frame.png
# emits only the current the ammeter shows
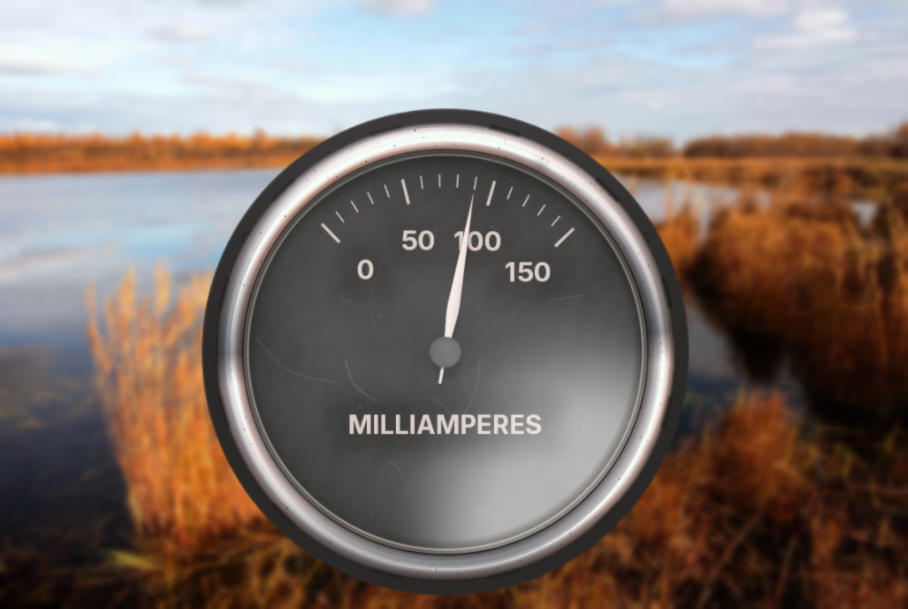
90 mA
